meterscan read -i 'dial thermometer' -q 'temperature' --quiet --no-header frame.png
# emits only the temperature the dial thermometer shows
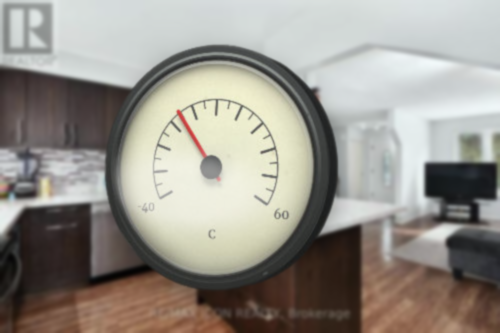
-5 °C
